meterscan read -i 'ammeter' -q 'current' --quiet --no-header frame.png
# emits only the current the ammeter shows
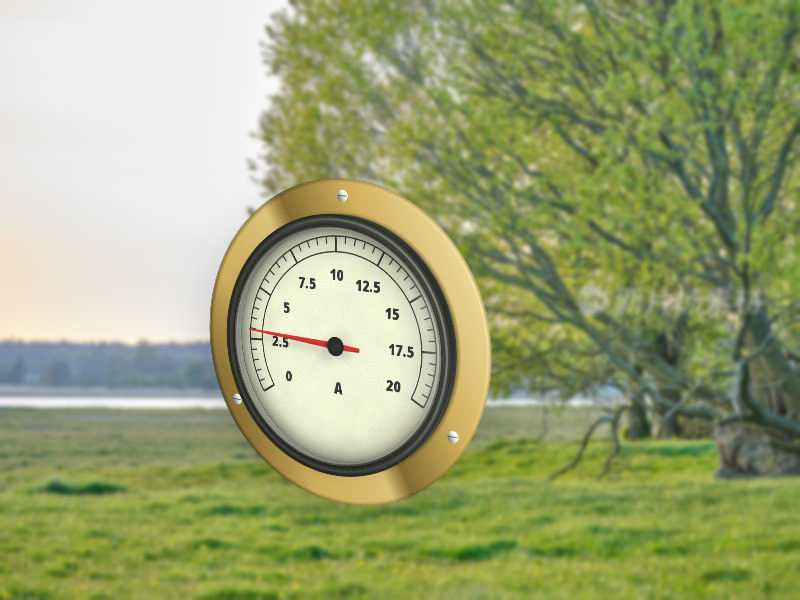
3 A
